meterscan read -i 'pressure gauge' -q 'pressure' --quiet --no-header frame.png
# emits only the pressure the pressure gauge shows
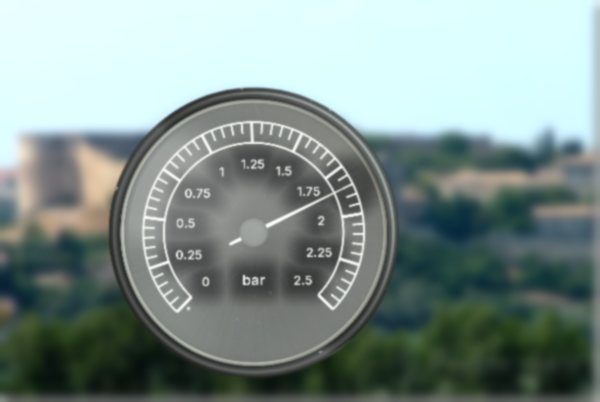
1.85 bar
